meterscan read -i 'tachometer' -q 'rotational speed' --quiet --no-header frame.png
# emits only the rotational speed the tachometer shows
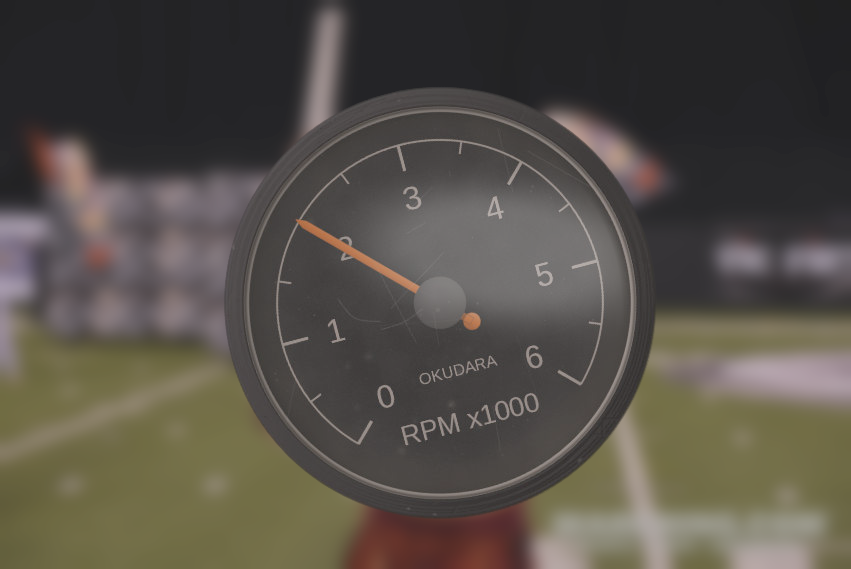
2000 rpm
